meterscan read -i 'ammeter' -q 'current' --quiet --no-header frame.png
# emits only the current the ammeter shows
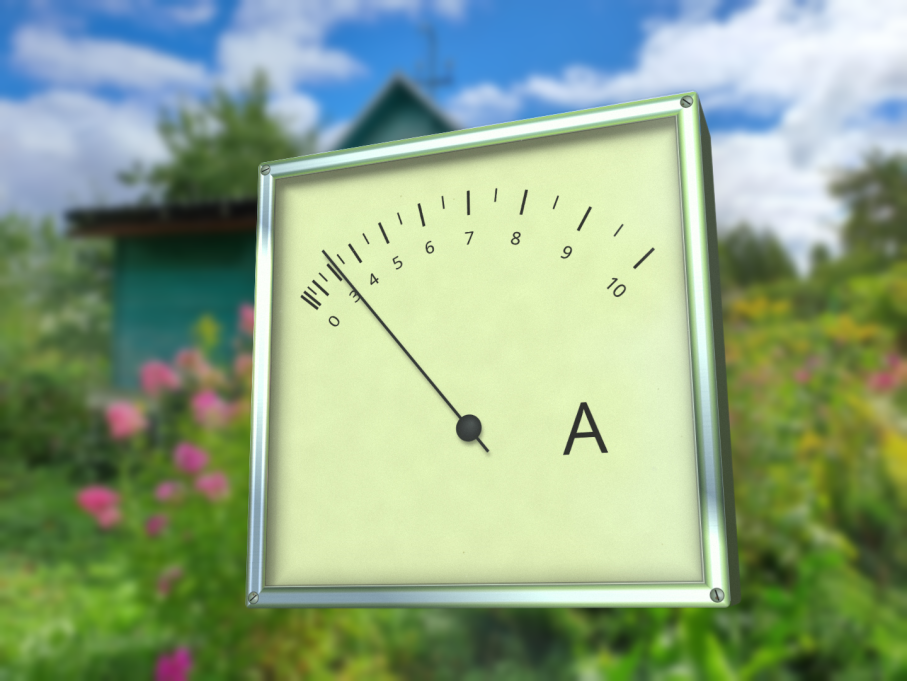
3.25 A
